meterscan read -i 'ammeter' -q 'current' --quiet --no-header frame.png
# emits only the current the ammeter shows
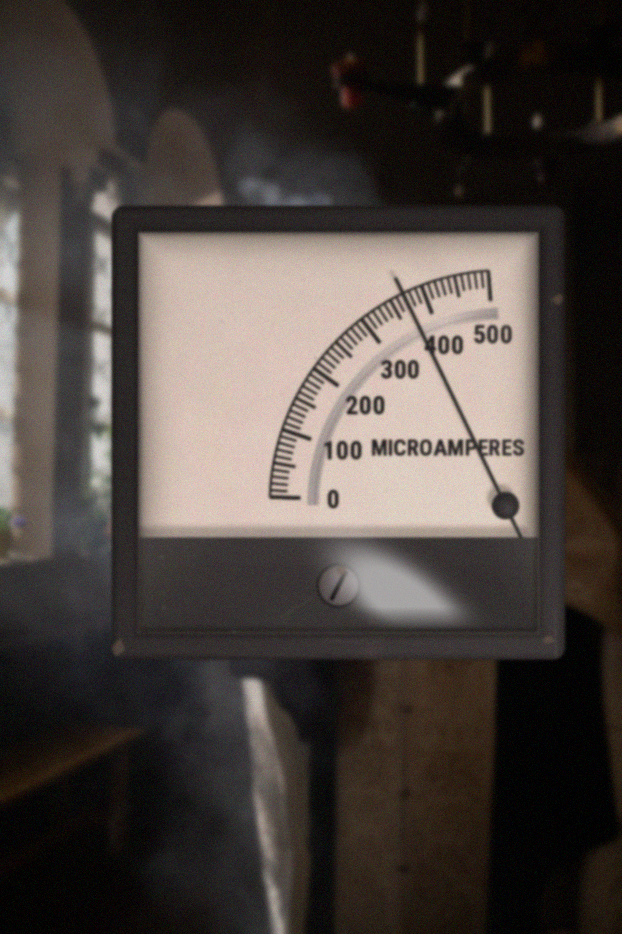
370 µA
